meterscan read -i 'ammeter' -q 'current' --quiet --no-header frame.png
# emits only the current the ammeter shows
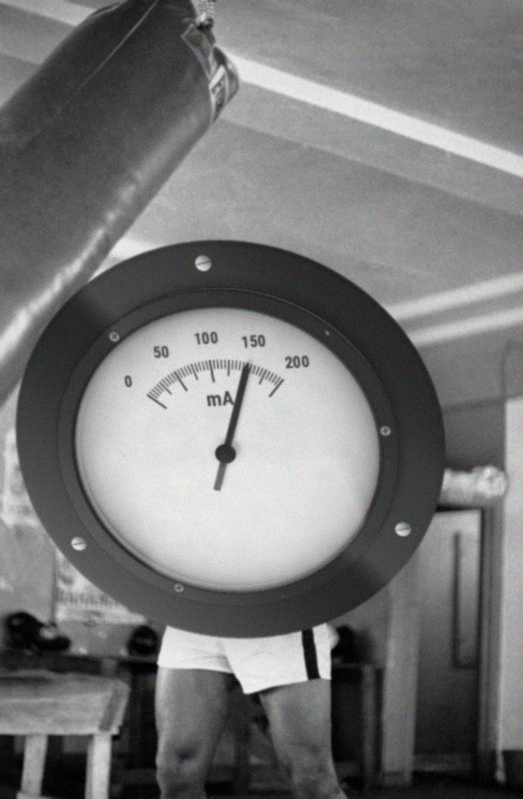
150 mA
